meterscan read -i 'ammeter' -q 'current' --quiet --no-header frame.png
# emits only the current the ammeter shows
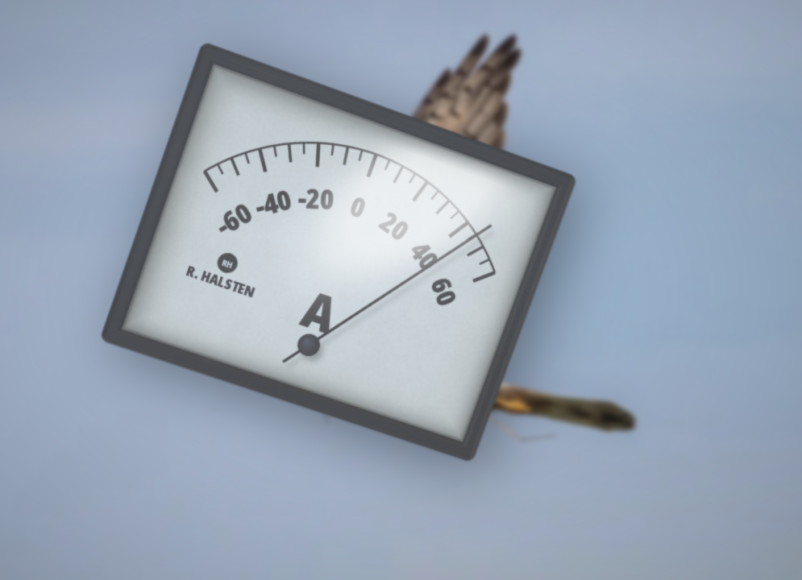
45 A
